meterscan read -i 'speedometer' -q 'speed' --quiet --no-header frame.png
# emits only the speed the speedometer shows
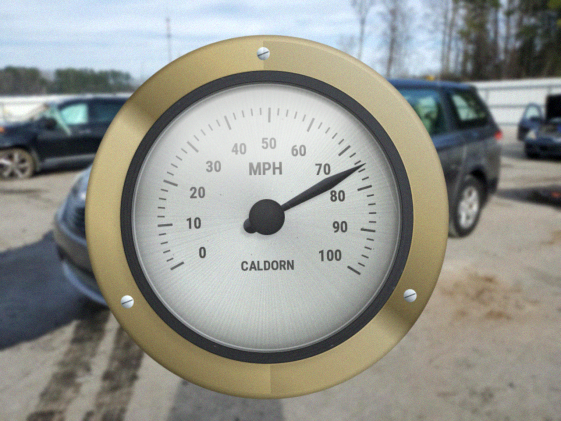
75 mph
